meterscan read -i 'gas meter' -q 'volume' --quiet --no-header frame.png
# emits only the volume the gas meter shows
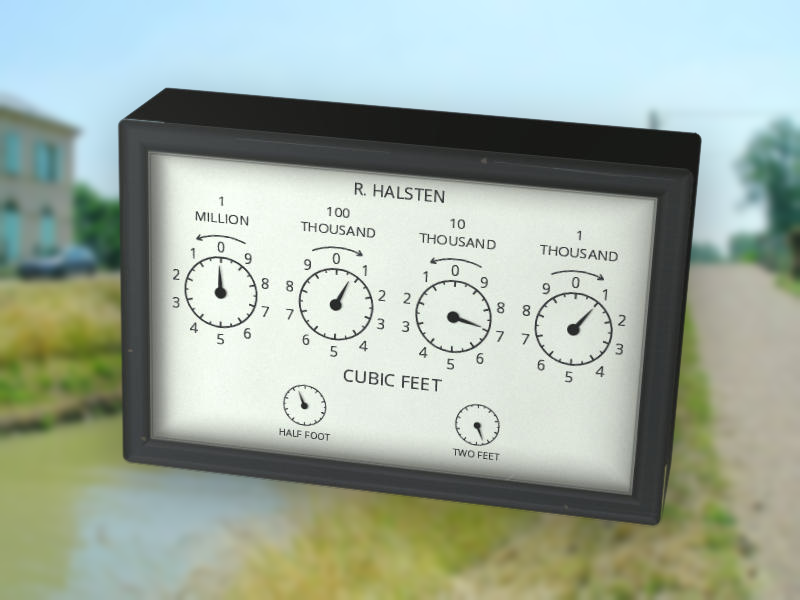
7100 ft³
